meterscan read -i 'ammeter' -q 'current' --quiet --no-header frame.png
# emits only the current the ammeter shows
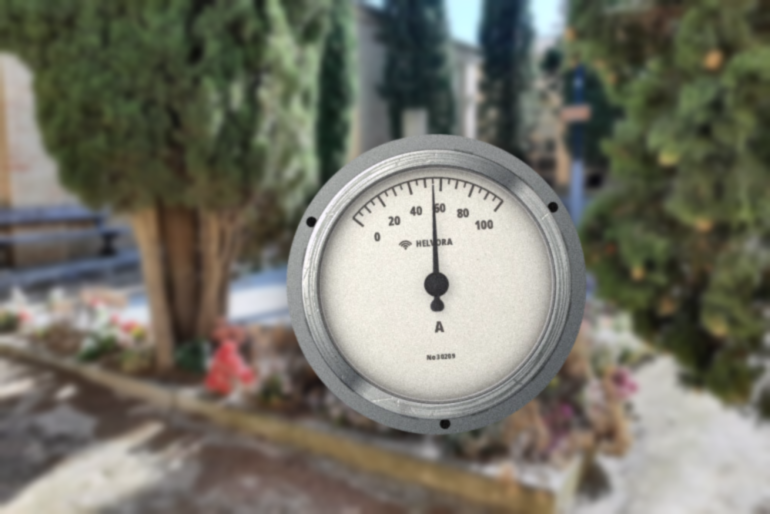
55 A
